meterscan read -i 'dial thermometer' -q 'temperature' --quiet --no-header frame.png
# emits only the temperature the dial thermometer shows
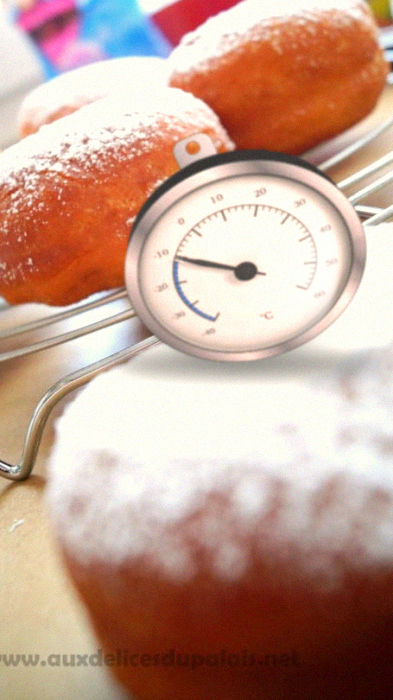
-10 °C
